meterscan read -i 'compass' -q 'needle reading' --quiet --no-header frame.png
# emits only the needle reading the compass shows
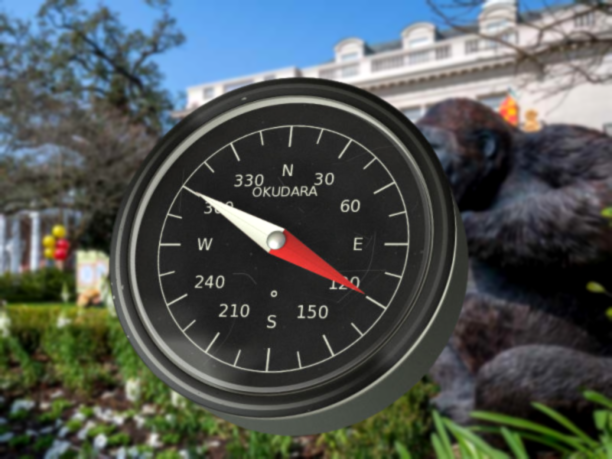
120 °
